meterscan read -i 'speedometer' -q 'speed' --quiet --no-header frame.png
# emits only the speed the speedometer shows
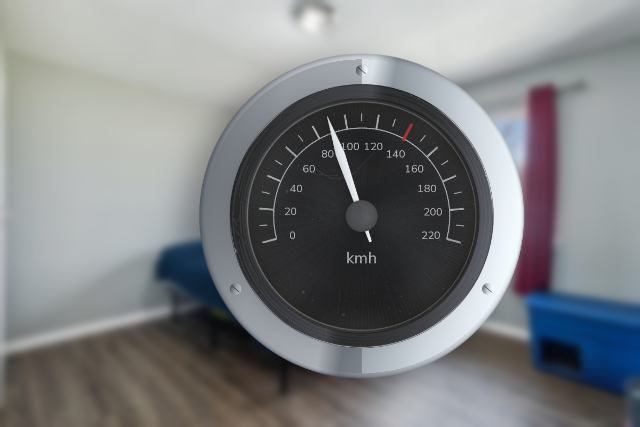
90 km/h
